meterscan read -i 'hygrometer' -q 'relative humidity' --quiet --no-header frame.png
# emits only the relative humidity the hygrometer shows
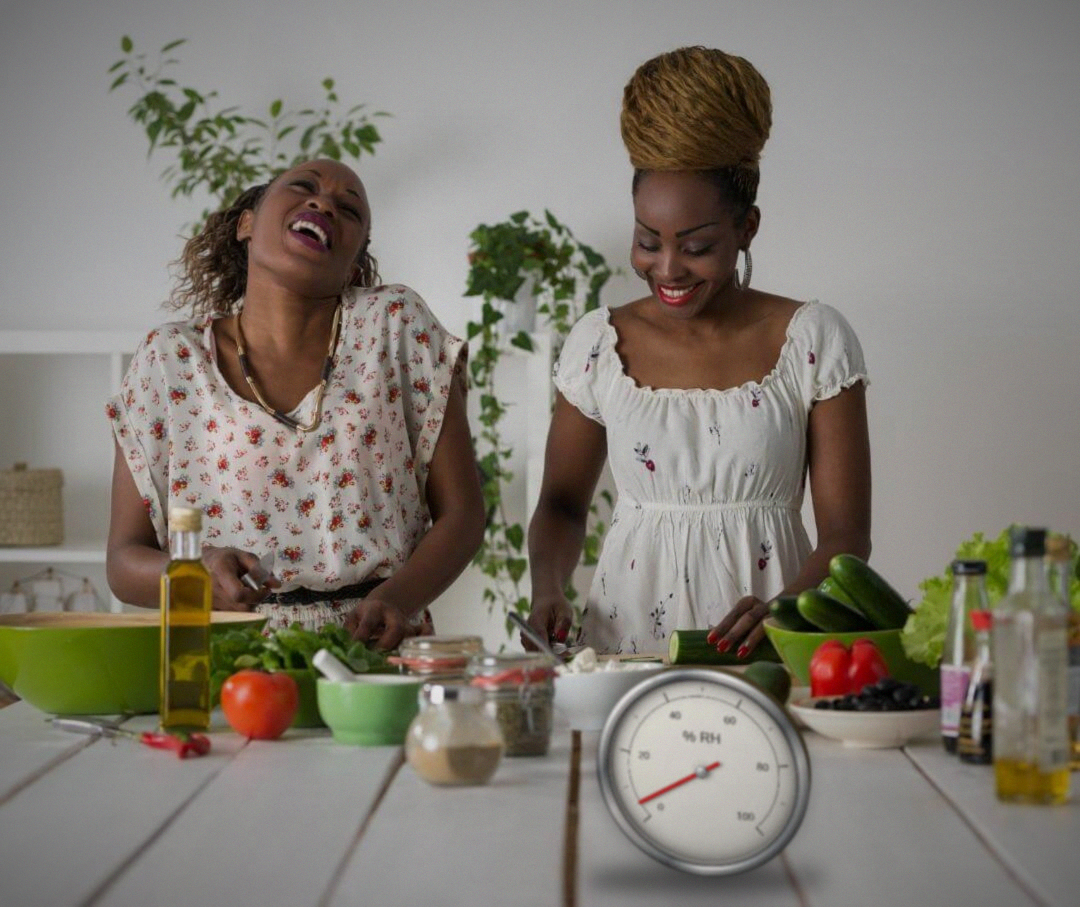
5 %
